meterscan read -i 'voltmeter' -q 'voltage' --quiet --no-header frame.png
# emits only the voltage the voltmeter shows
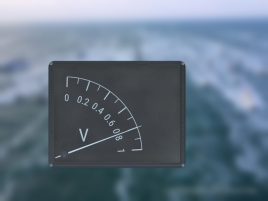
0.8 V
